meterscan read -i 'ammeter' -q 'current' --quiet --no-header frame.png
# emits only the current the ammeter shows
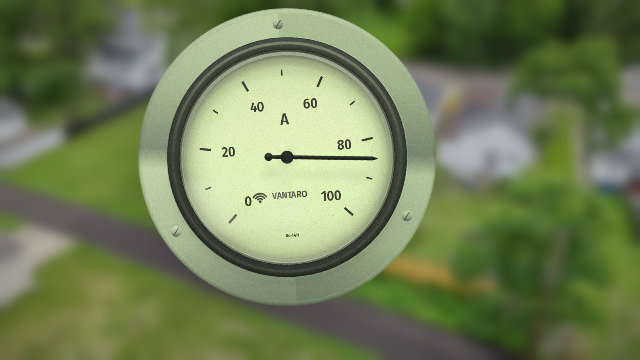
85 A
